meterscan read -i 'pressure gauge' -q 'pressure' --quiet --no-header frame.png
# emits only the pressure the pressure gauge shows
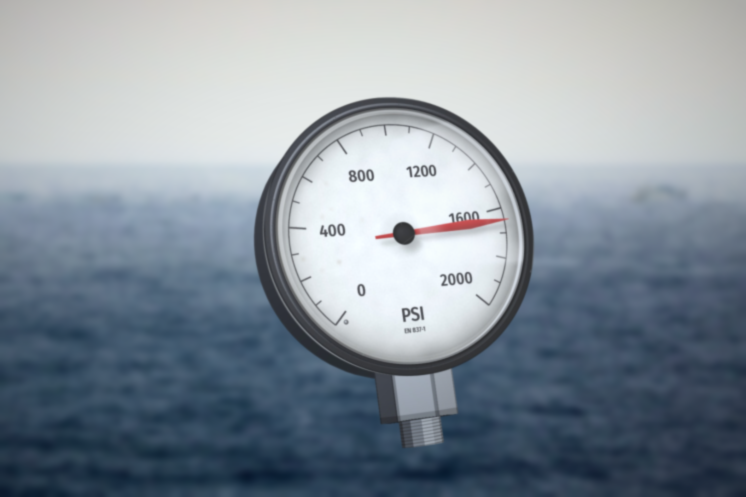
1650 psi
